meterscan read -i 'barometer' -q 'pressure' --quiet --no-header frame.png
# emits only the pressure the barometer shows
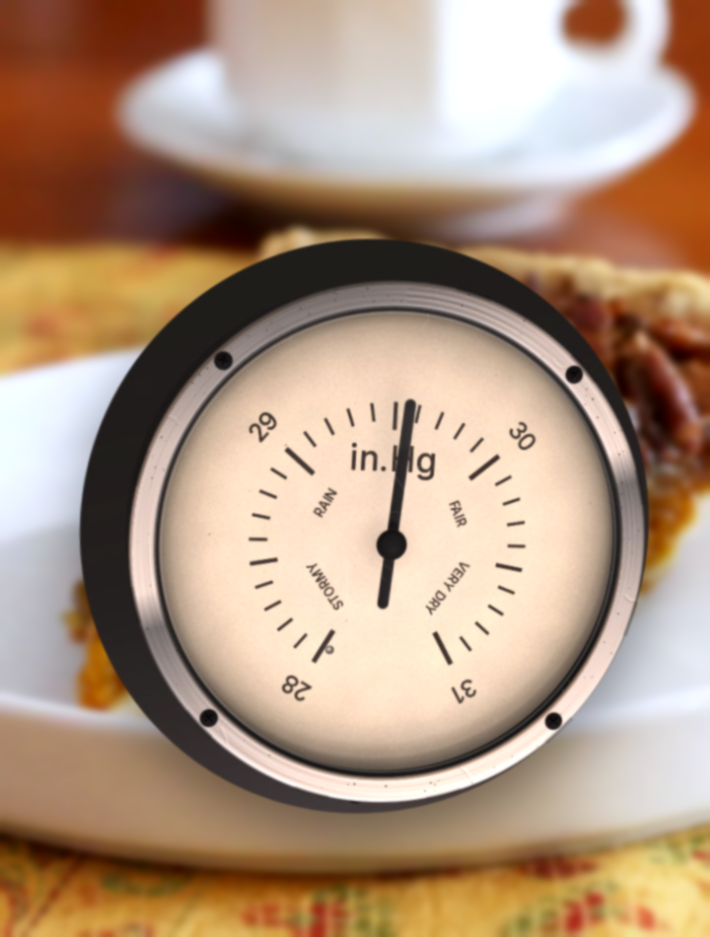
29.55 inHg
